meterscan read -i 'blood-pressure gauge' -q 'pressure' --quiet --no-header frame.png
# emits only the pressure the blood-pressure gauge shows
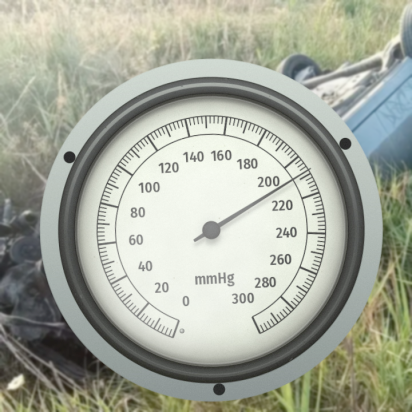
208 mmHg
